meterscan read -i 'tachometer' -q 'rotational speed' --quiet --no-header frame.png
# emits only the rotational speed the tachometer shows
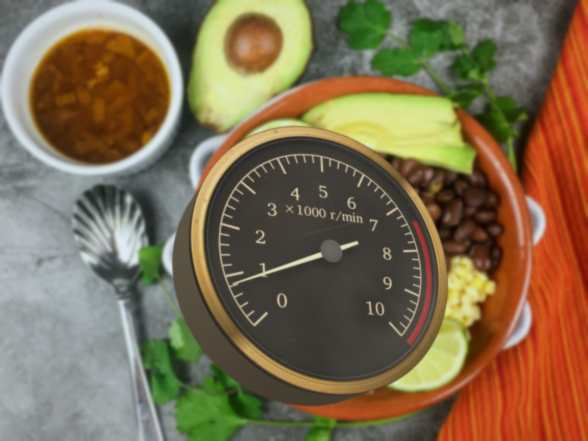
800 rpm
